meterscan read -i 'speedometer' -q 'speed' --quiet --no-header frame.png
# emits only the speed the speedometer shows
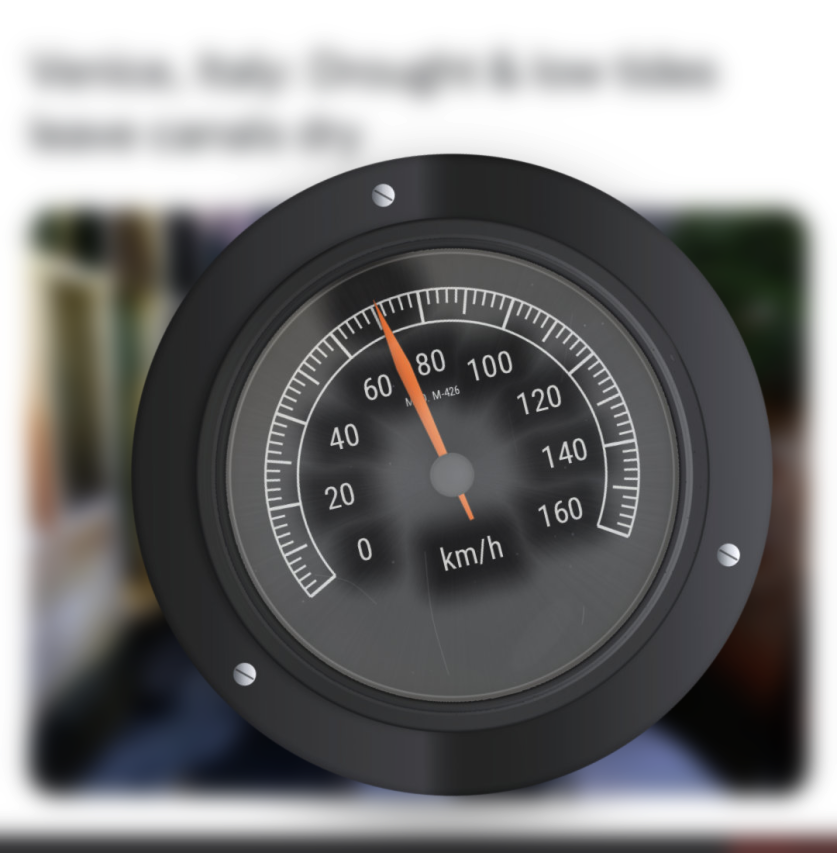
71 km/h
